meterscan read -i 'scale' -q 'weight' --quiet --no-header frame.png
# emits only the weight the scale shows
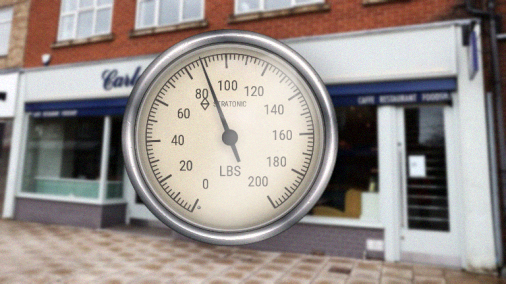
88 lb
